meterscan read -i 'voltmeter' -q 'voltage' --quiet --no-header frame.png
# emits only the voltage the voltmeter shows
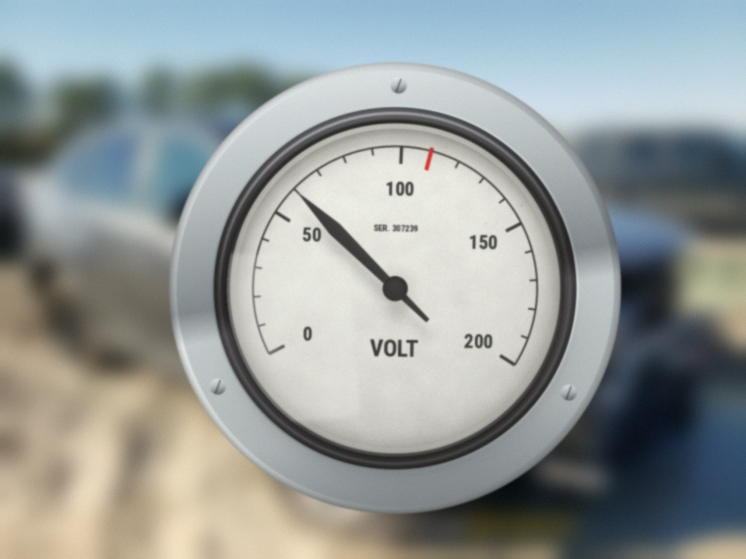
60 V
